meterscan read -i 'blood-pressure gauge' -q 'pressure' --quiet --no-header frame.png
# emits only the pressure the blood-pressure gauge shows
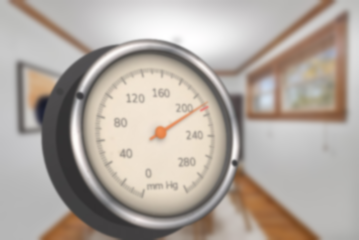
210 mmHg
